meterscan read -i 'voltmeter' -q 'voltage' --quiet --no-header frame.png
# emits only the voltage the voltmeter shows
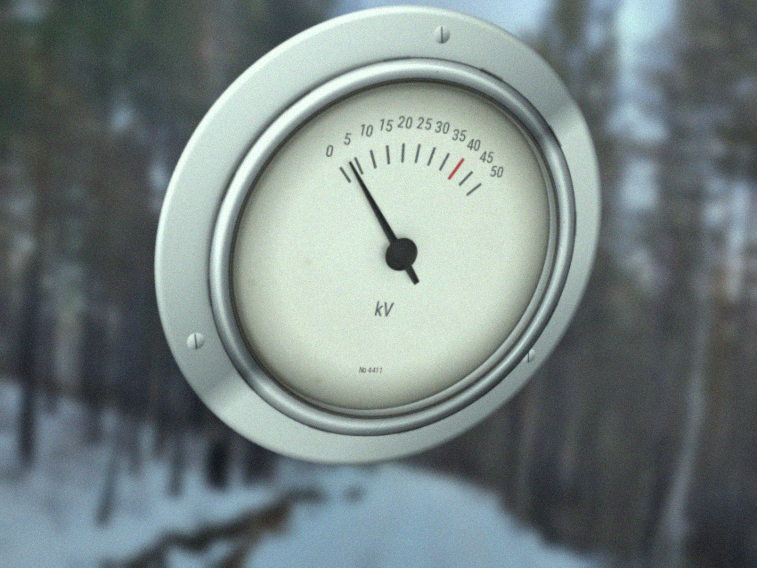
2.5 kV
